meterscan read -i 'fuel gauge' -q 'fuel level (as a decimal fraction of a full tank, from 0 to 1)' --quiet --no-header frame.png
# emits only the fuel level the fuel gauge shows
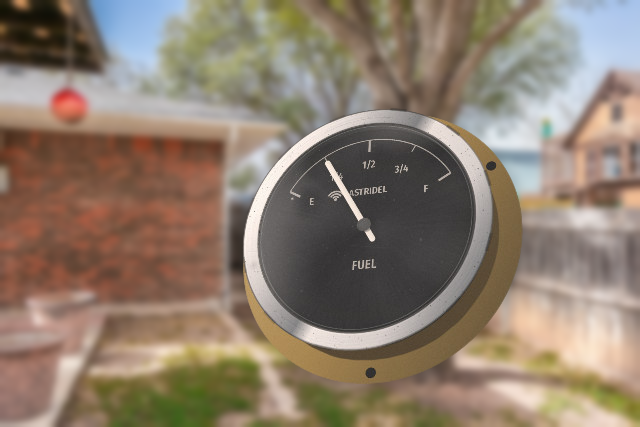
0.25
